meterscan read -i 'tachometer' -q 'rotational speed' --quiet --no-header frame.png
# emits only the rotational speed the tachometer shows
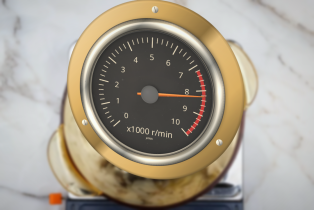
8200 rpm
